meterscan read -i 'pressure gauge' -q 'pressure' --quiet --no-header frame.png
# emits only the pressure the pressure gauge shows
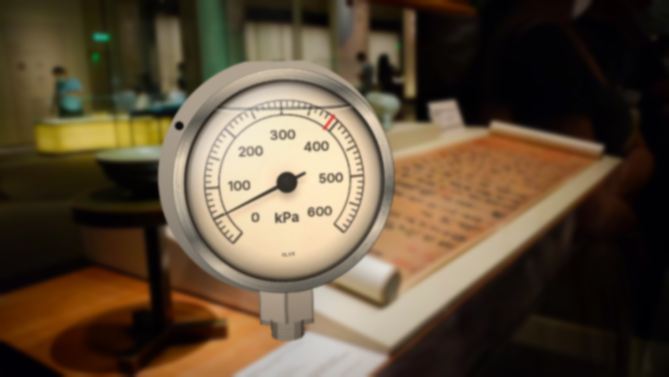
50 kPa
